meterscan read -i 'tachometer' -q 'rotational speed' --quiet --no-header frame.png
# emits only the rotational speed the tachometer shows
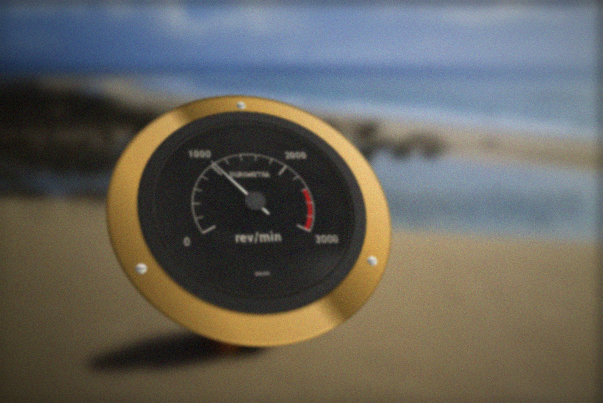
1000 rpm
